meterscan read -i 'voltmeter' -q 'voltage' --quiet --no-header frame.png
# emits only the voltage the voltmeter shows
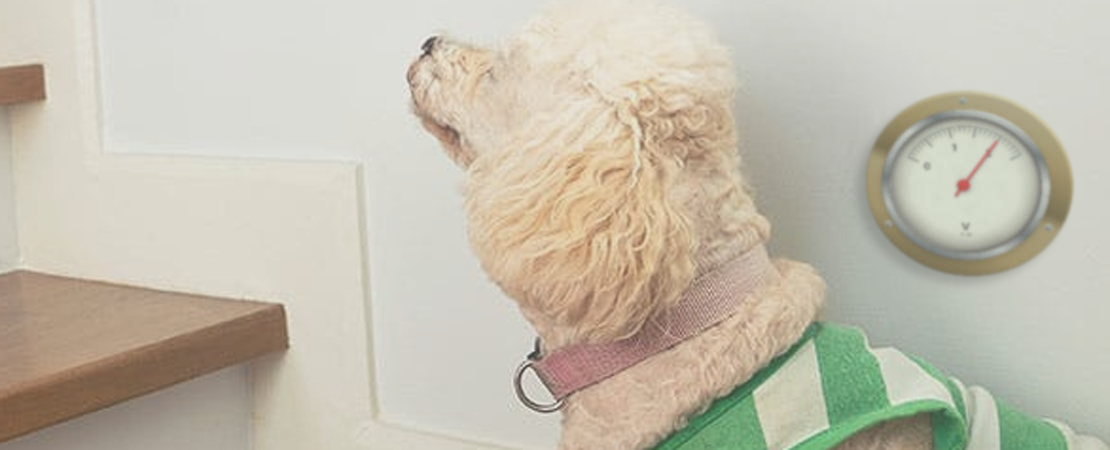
2 V
